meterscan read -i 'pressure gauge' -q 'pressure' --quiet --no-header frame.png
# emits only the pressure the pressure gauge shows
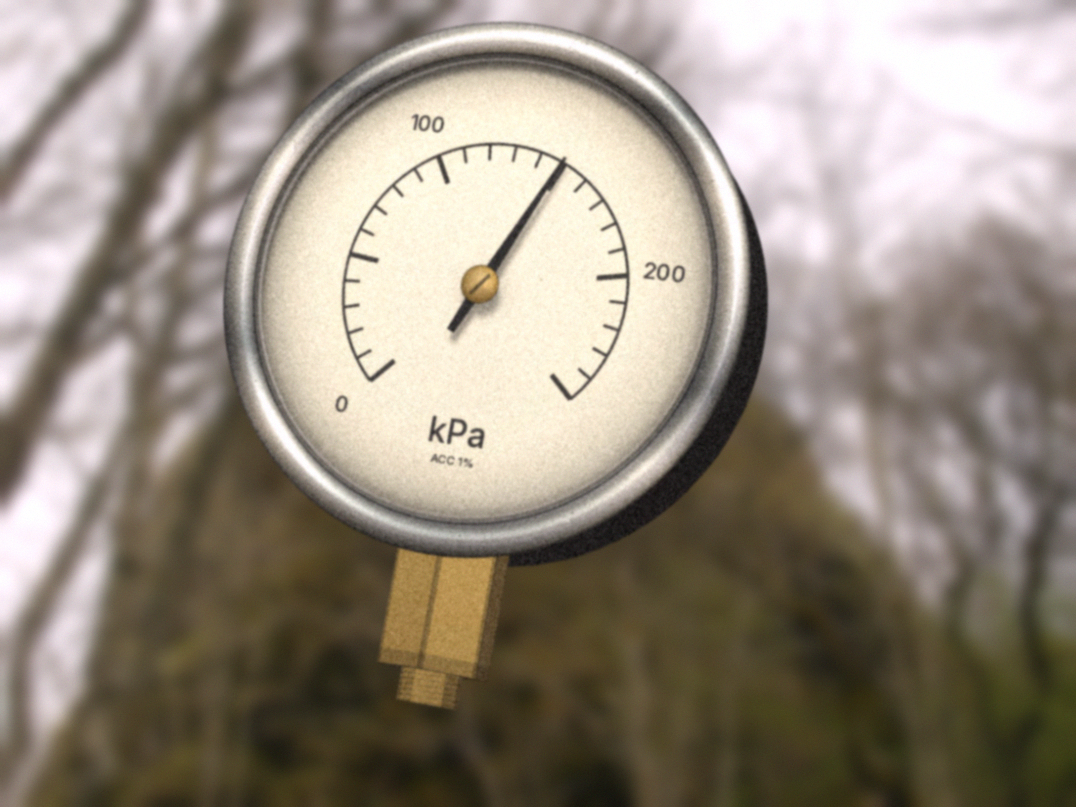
150 kPa
